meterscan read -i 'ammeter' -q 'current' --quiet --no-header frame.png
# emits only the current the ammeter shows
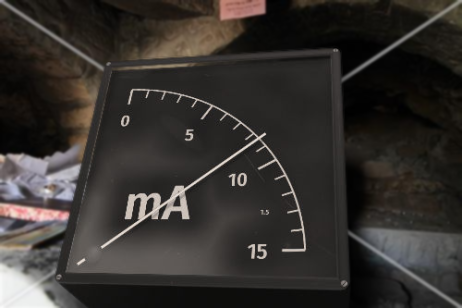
8.5 mA
